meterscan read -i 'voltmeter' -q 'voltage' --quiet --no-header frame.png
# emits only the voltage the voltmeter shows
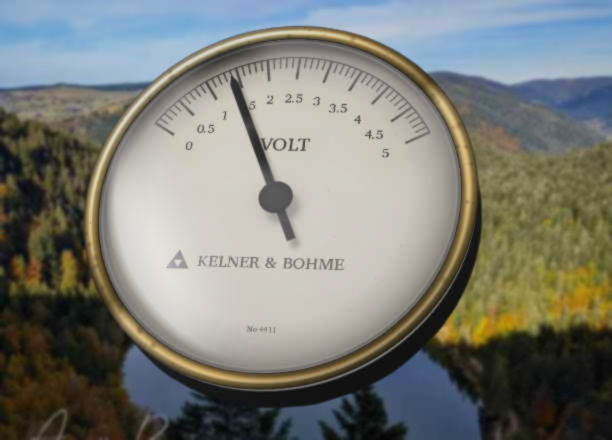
1.4 V
